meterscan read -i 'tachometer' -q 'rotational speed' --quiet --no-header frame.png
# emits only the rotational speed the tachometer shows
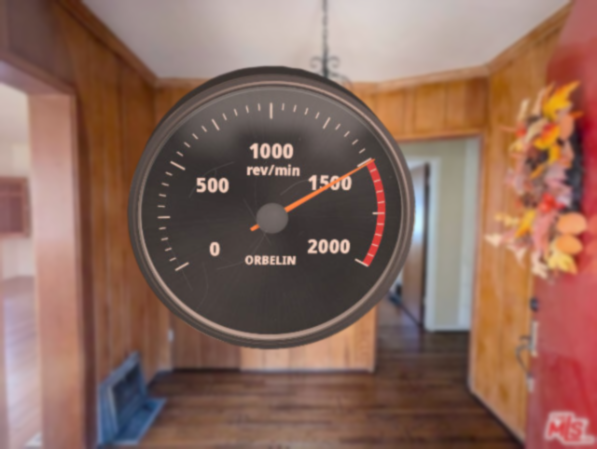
1500 rpm
